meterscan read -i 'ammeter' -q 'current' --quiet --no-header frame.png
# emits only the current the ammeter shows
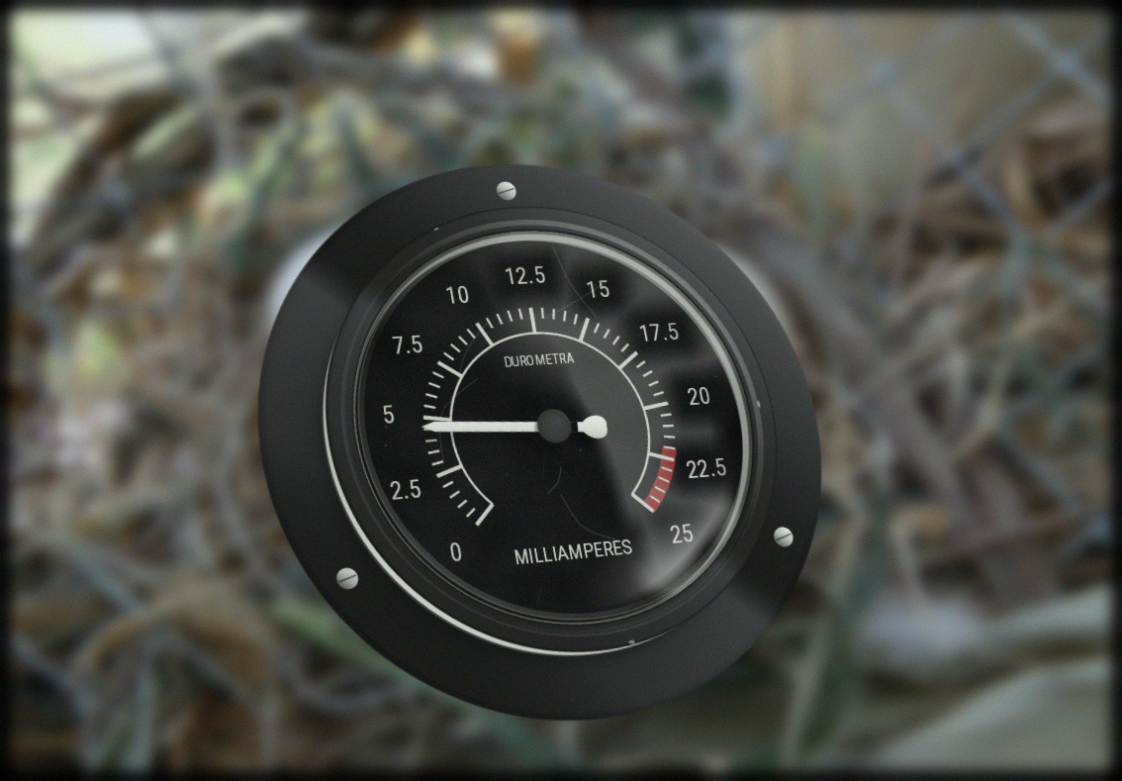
4.5 mA
